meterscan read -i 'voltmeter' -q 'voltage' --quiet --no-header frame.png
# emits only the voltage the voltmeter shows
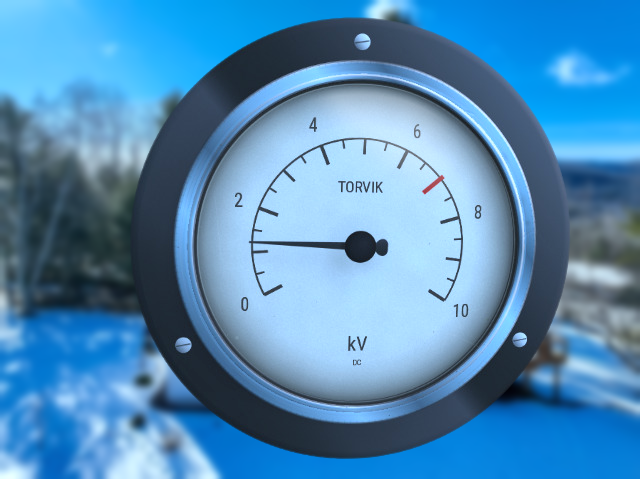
1.25 kV
